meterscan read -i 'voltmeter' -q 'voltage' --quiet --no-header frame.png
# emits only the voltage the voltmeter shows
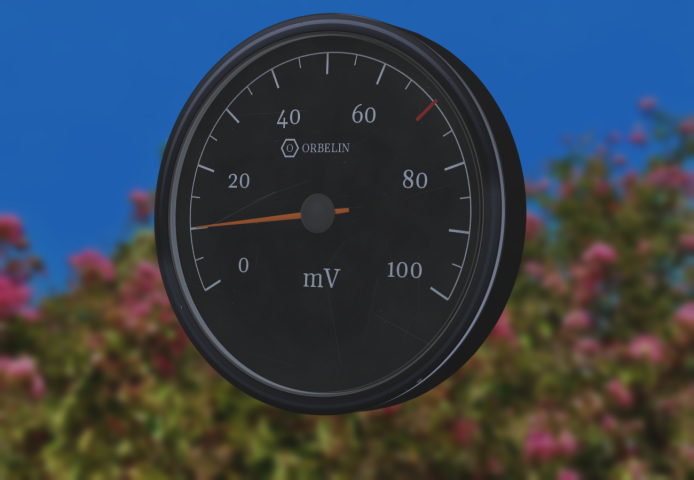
10 mV
